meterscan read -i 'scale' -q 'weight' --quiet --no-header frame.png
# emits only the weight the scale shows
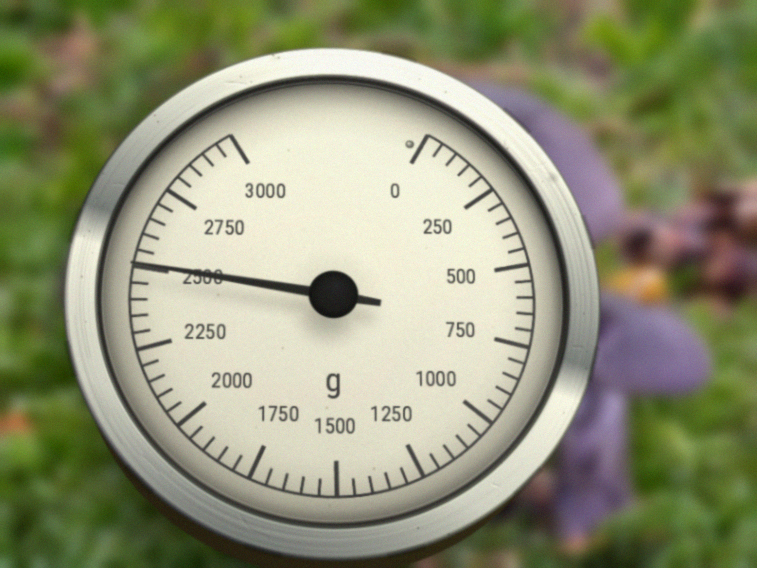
2500 g
